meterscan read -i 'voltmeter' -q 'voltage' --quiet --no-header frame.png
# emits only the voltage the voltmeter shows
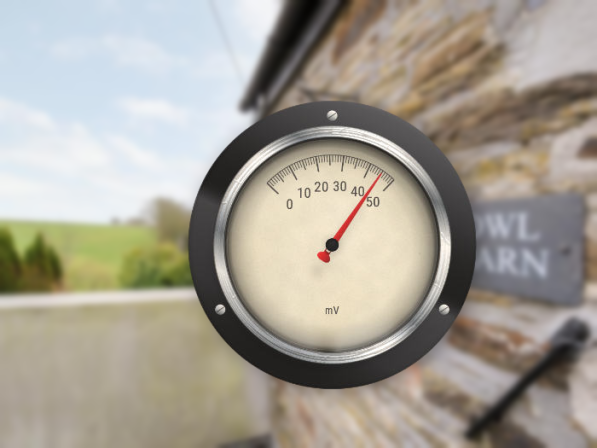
45 mV
